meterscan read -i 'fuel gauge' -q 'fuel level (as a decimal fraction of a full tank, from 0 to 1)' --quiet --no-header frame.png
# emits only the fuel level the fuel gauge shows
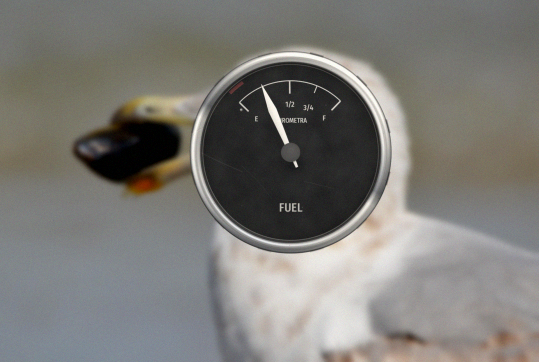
0.25
